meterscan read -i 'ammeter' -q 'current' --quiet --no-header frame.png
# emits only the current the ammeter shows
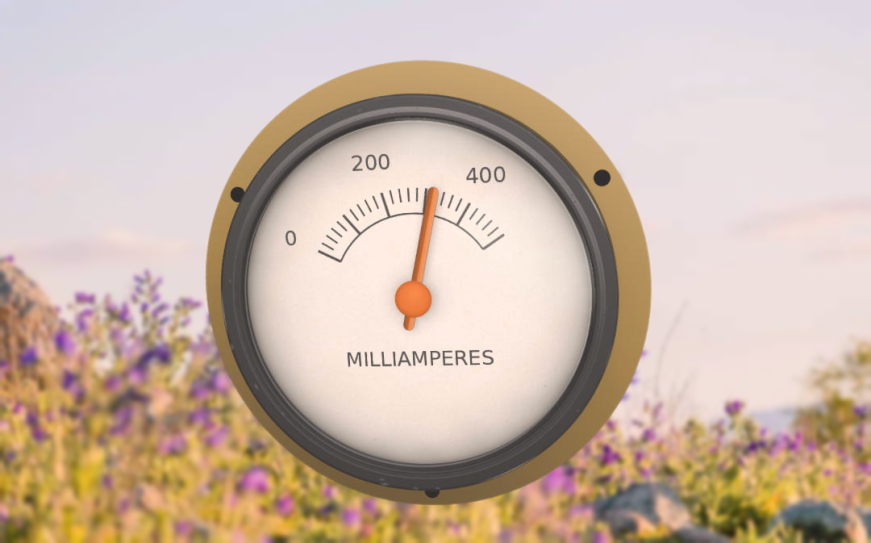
320 mA
